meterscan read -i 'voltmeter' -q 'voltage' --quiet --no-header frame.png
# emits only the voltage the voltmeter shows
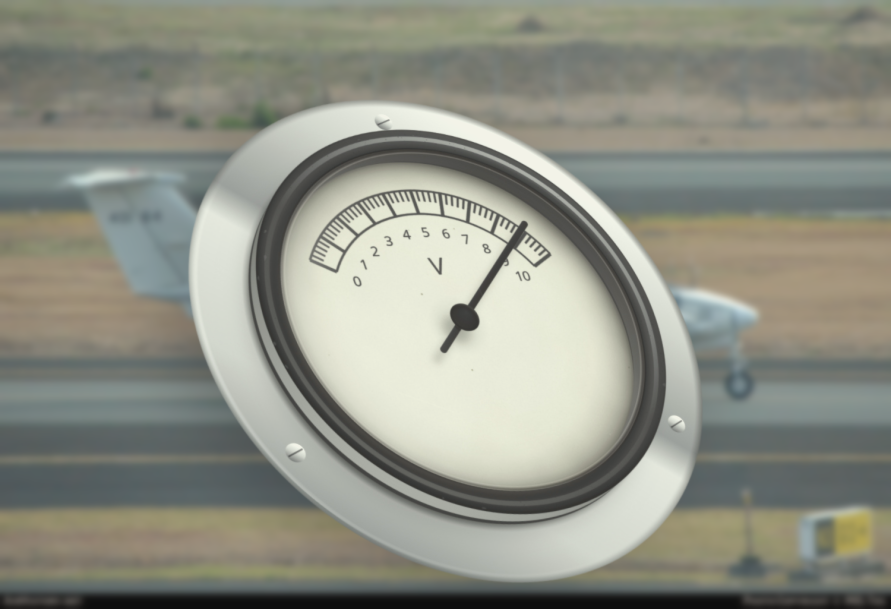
8.8 V
